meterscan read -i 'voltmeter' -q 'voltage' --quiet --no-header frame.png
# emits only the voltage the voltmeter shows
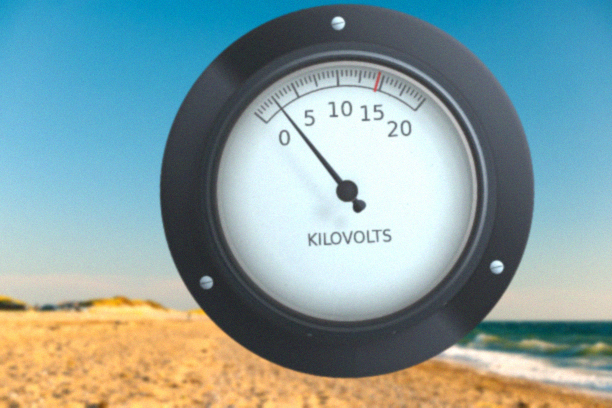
2.5 kV
